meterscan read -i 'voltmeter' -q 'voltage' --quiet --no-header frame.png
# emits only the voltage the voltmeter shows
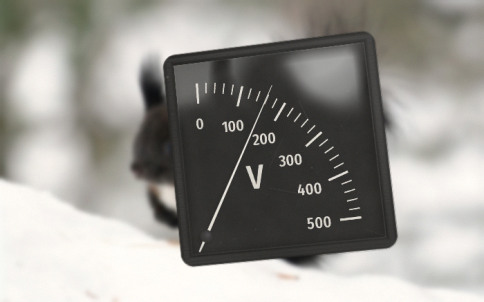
160 V
